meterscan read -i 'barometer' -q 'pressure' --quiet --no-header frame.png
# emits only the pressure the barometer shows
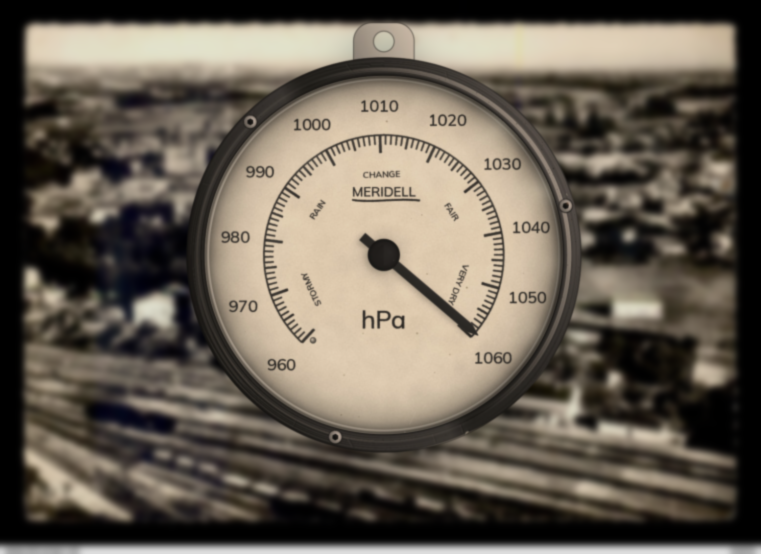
1059 hPa
